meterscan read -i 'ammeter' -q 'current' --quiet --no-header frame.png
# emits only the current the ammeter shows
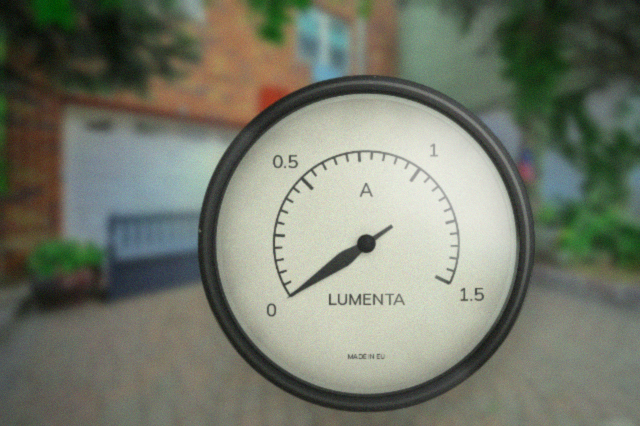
0 A
